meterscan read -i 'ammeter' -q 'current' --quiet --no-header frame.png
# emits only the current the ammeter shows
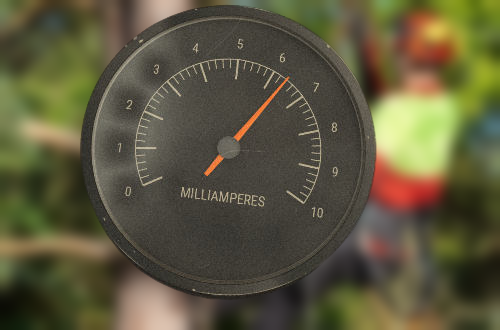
6.4 mA
